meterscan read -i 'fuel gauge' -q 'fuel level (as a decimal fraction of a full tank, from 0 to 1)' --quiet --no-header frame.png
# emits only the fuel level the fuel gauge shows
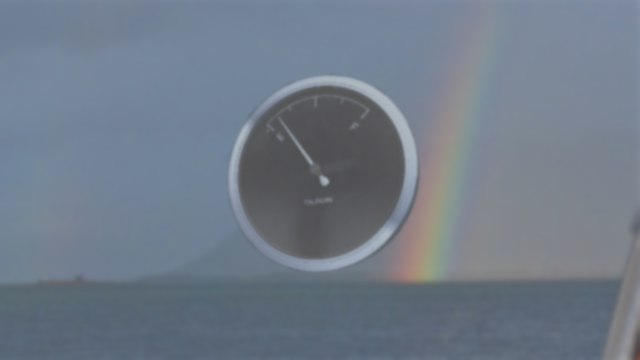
0.125
